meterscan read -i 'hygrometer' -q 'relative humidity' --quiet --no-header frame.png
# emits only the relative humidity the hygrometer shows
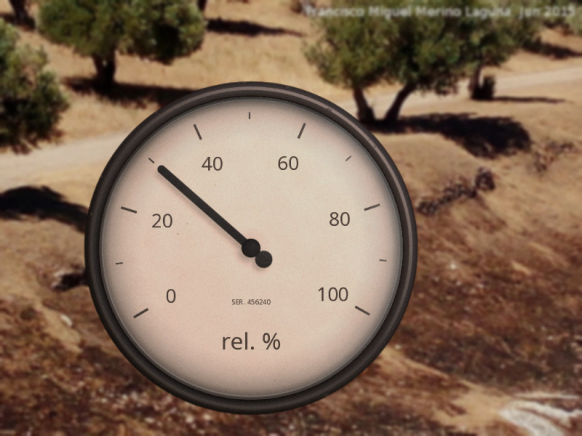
30 %
